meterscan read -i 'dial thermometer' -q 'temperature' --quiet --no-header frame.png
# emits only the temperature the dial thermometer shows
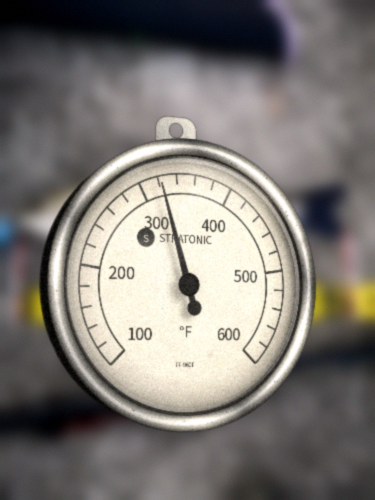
320 °F
